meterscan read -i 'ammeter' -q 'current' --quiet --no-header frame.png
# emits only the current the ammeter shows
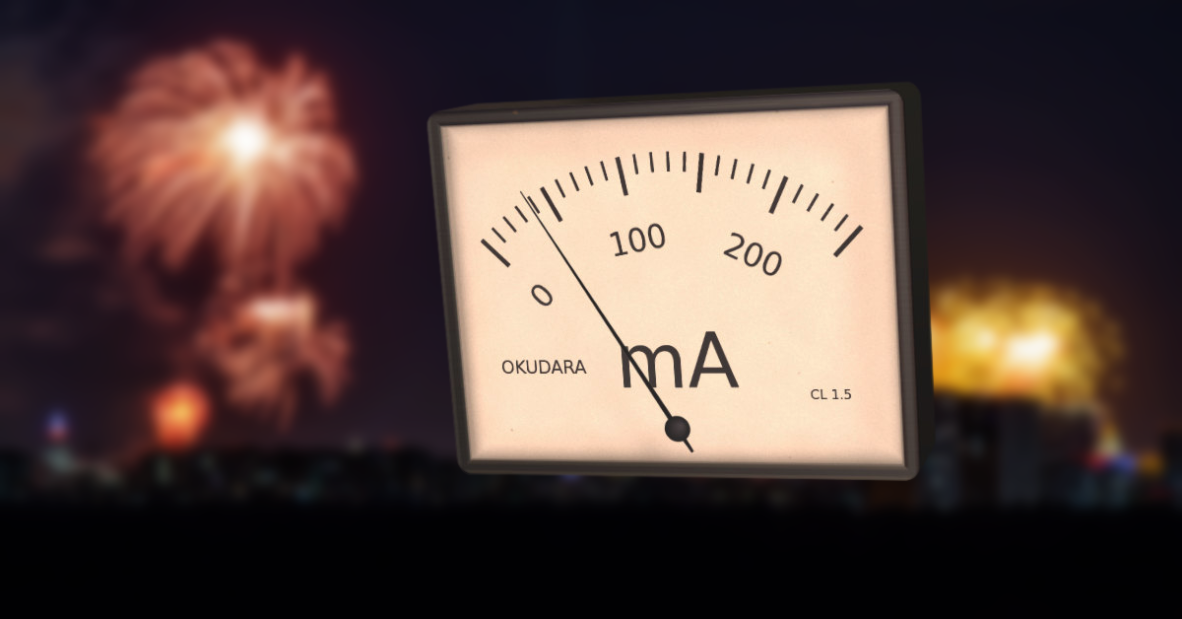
40 mA
